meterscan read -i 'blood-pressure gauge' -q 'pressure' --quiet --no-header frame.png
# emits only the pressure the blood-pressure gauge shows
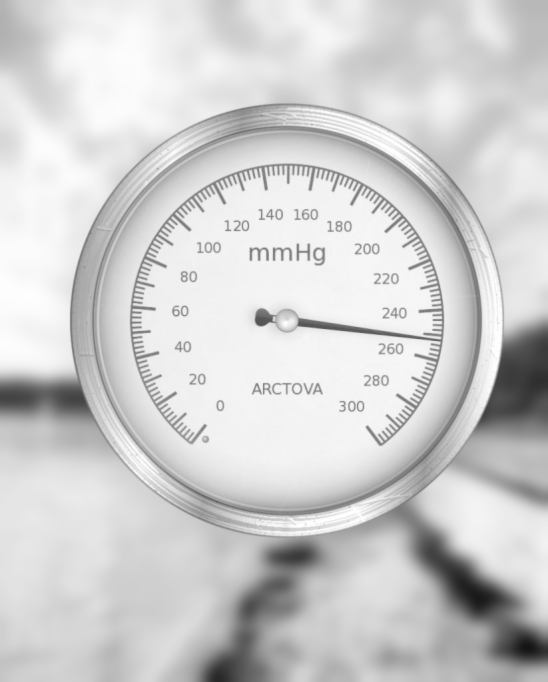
252 mmHg
